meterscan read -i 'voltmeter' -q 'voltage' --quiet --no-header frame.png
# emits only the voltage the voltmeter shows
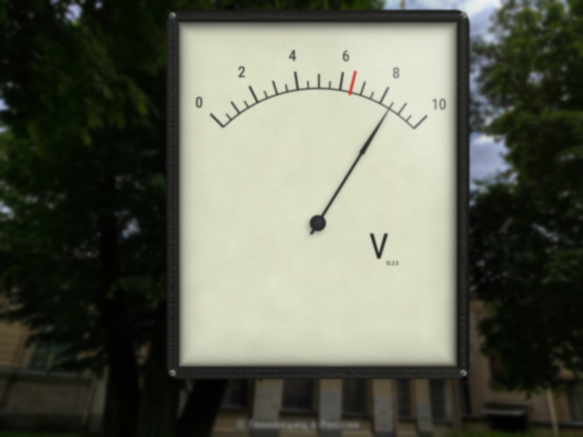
8.5 V
